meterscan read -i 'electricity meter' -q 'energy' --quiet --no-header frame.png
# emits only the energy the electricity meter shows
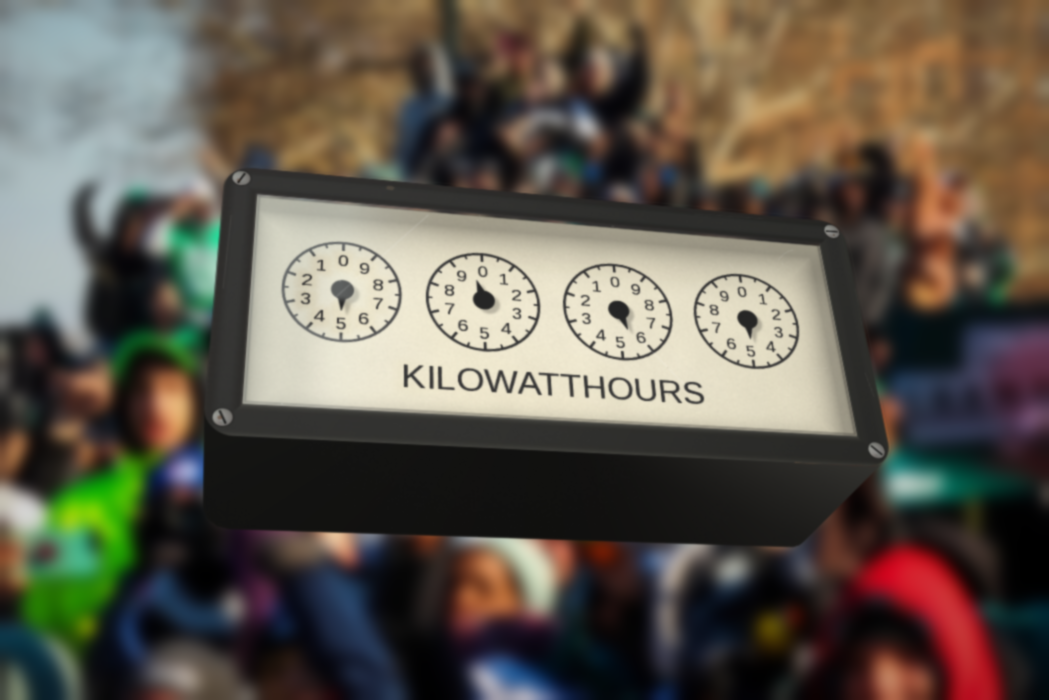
4955 kWh
